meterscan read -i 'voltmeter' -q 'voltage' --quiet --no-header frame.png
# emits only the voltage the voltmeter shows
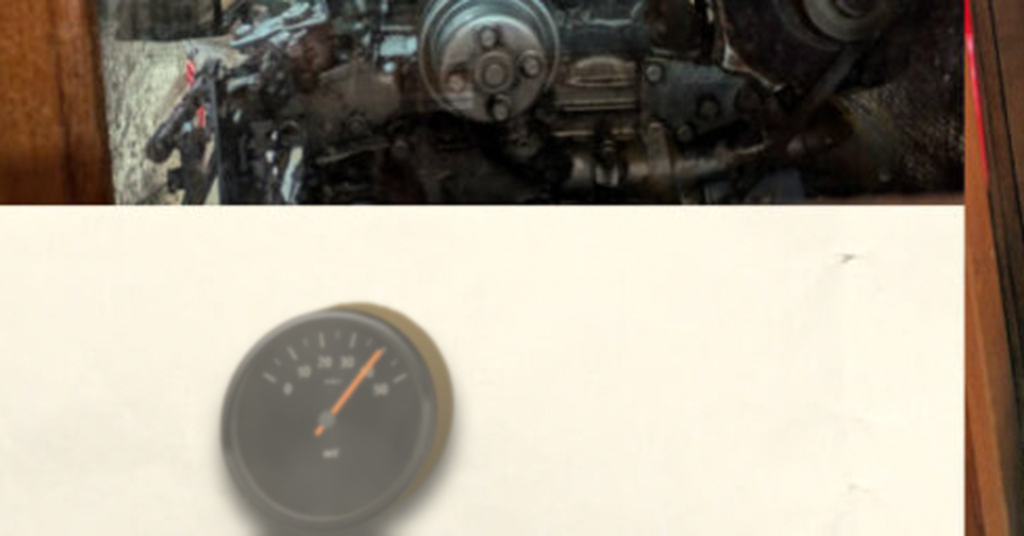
40 mV
